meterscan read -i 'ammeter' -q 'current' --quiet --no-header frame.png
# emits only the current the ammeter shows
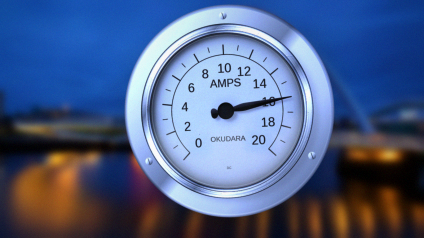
16 A
